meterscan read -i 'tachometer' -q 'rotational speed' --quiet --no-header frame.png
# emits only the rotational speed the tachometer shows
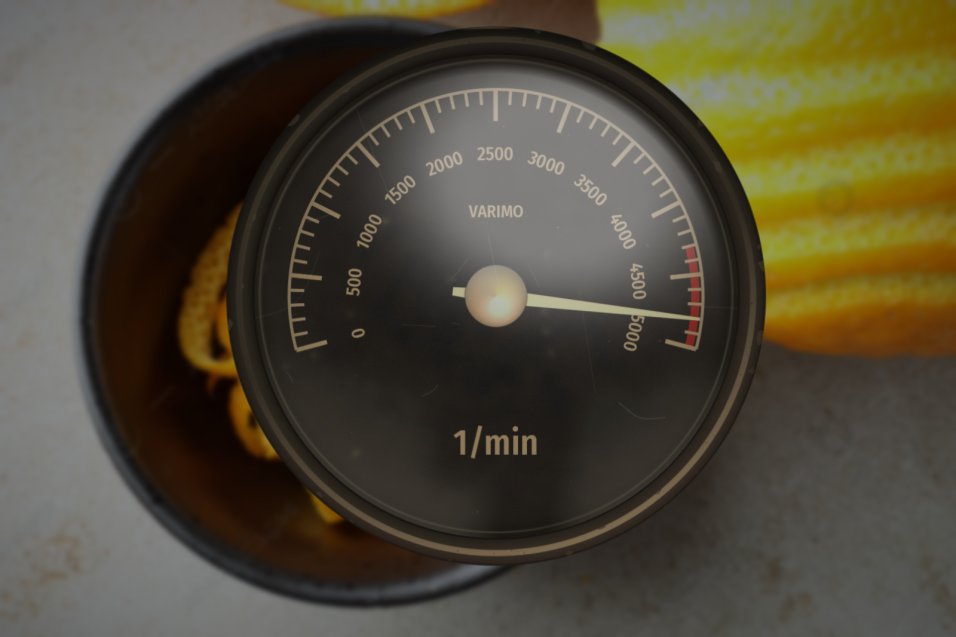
4800 rpm
